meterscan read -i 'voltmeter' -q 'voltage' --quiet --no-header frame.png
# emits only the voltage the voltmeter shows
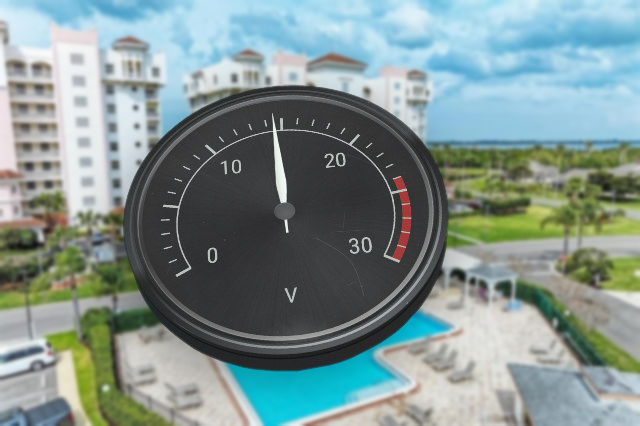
14.5 V
